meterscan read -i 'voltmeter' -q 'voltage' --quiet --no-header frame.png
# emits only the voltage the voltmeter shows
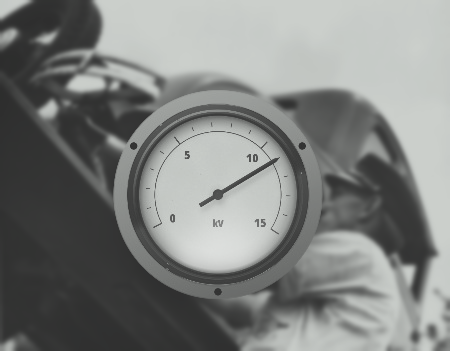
11 kV
